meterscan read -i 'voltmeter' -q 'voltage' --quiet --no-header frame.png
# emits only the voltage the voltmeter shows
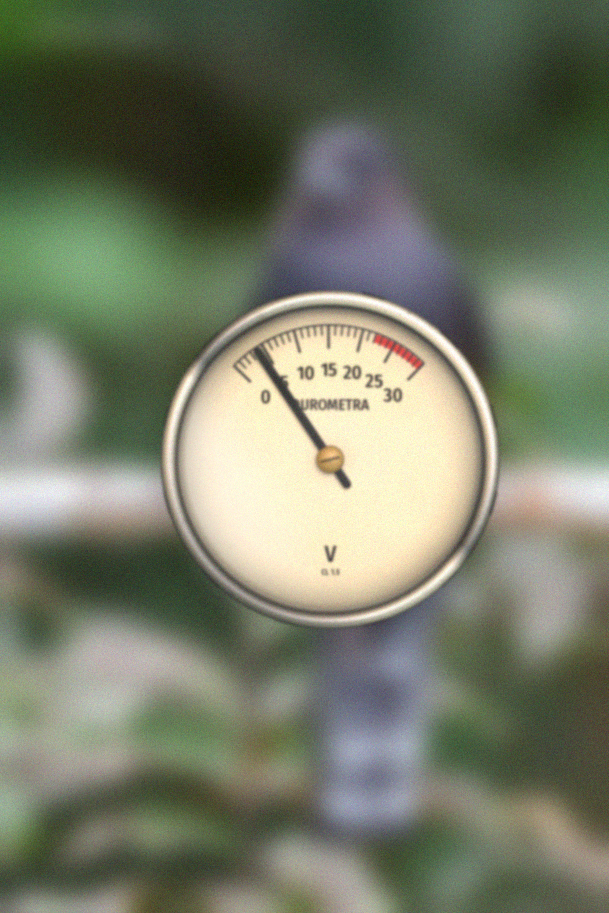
4 V
